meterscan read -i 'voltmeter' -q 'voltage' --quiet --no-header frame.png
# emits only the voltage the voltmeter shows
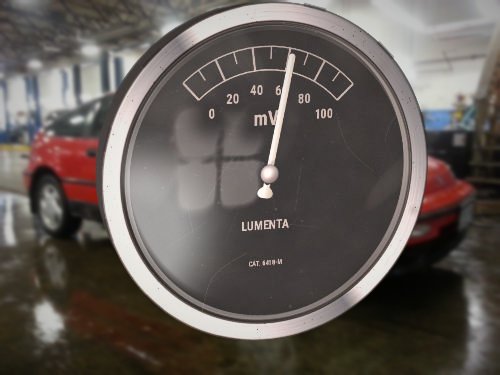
60 mV
